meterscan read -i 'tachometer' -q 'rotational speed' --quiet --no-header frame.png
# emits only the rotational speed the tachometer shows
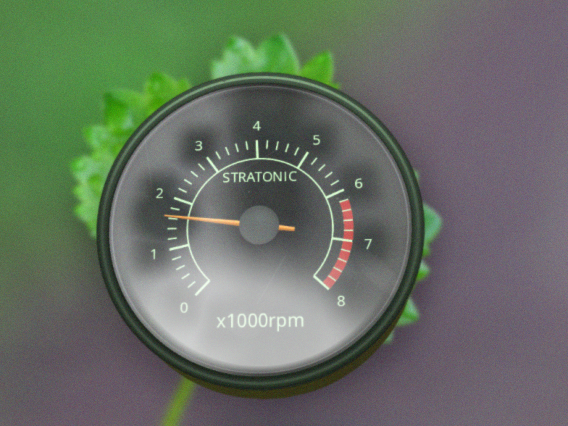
1600 rpm
